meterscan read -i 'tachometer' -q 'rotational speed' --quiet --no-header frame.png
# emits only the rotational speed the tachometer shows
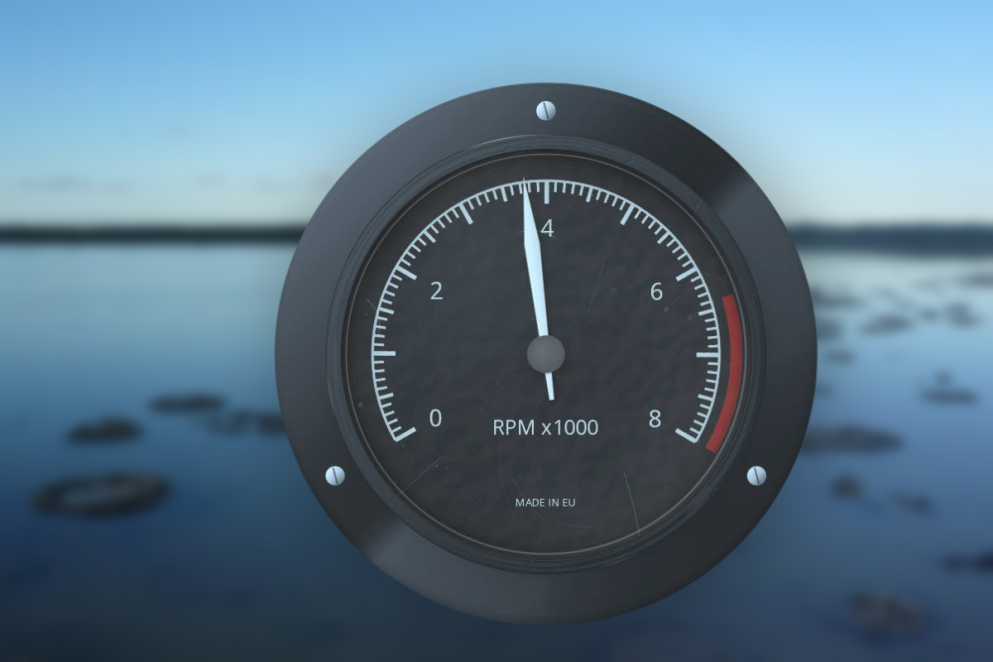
3750 rpm
